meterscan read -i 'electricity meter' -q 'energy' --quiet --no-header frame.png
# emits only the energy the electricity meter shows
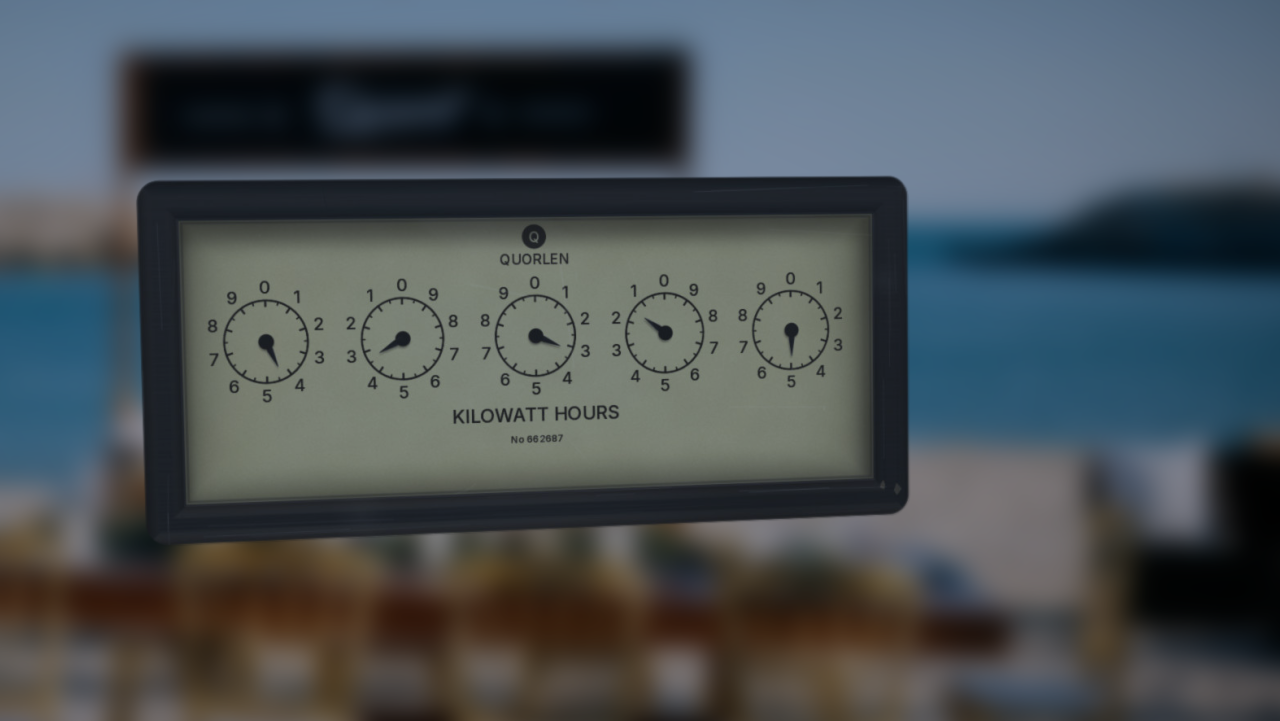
43315 kWh
